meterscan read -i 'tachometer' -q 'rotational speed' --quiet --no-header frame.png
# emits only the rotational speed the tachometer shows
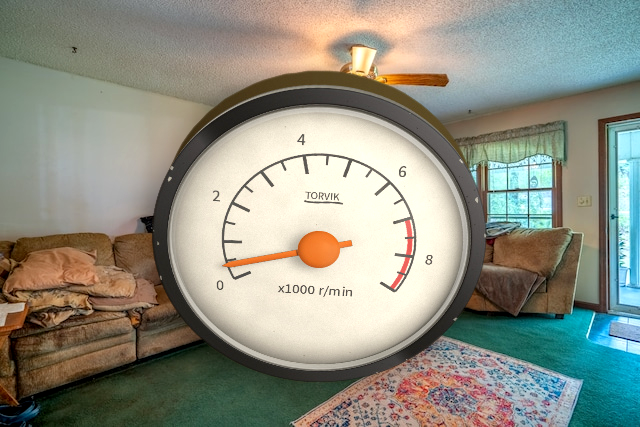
500 rpm
